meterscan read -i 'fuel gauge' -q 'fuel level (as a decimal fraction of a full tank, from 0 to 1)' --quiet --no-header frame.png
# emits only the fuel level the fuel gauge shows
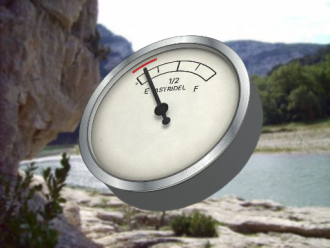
0.125
